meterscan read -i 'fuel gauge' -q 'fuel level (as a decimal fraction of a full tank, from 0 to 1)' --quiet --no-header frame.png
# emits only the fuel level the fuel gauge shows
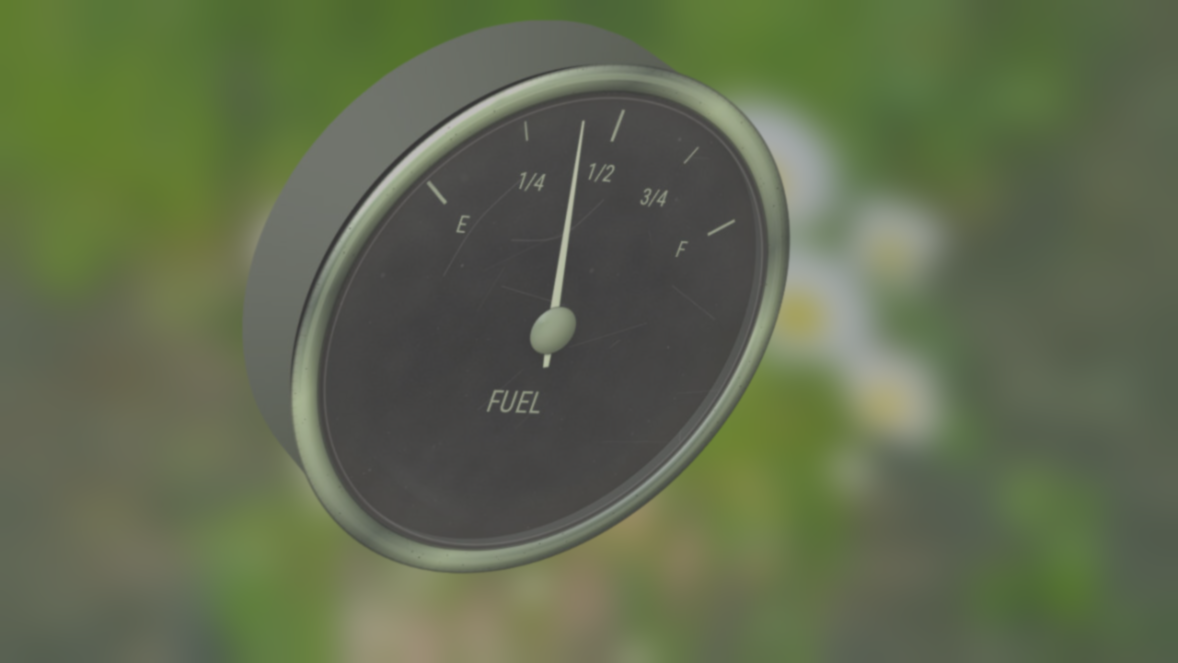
0.375
